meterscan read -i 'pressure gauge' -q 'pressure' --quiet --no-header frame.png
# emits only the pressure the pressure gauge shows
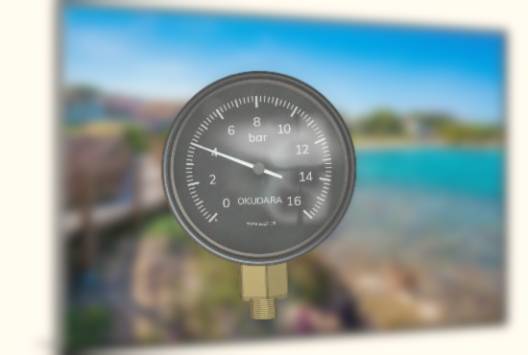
4 bar
